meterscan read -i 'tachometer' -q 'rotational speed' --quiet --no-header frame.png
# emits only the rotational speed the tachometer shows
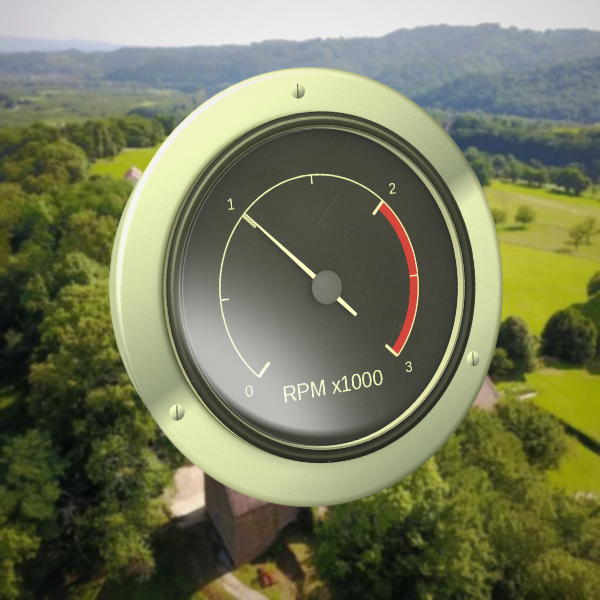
1000 rpm
